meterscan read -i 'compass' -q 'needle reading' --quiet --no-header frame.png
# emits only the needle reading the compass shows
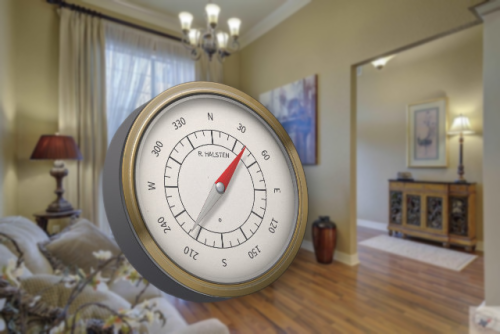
40 °
